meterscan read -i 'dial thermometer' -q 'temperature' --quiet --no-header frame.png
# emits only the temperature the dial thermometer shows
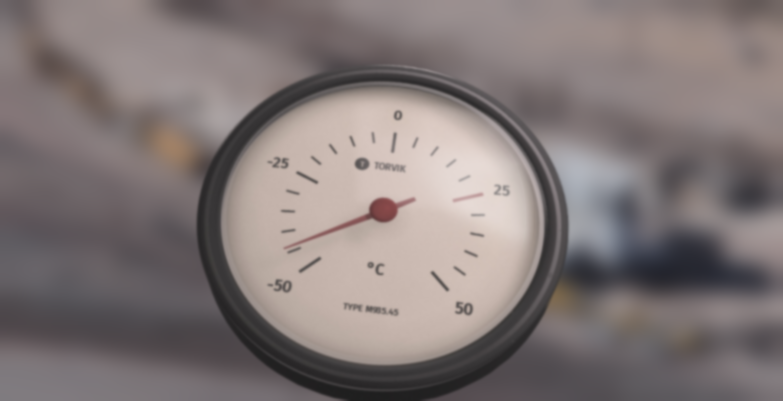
-45 °C
